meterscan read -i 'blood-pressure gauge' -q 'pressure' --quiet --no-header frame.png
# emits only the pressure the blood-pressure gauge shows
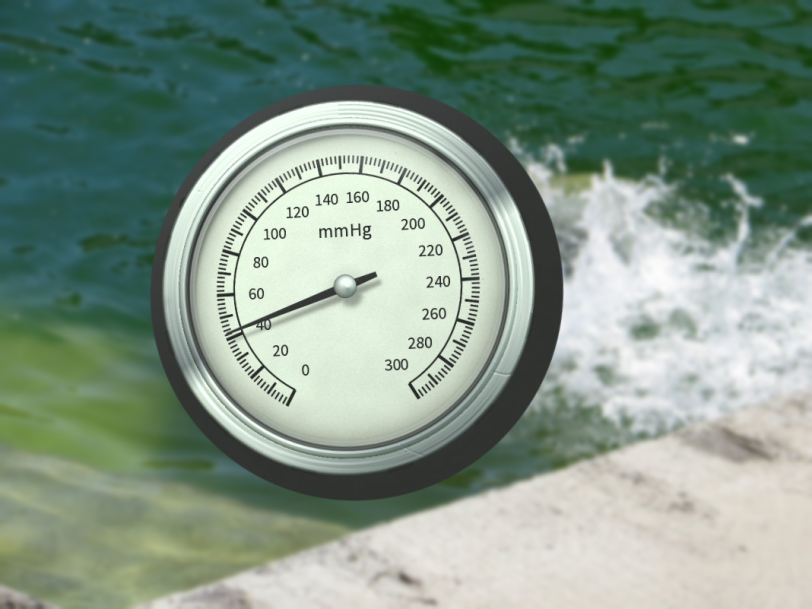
42 mmHg
